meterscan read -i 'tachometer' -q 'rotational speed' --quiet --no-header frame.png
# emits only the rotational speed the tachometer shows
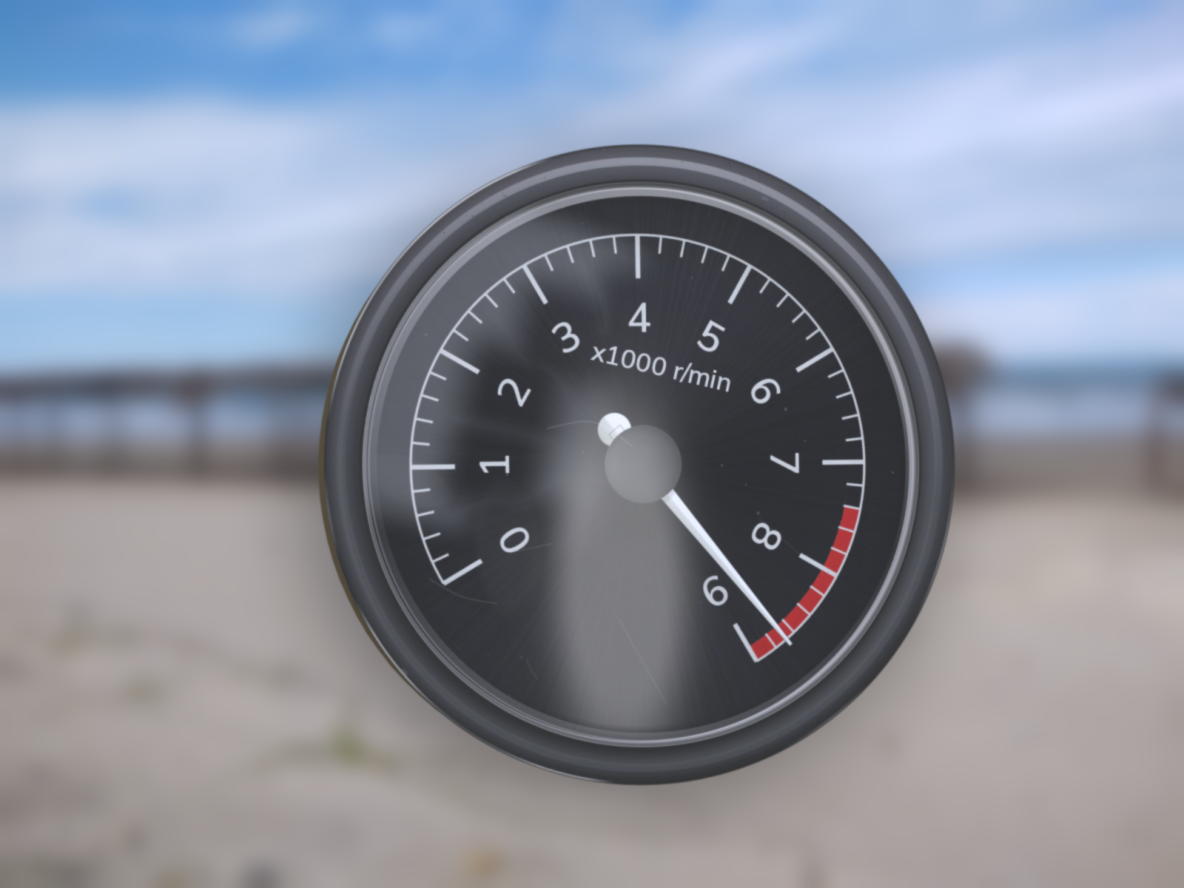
8700 rpm
